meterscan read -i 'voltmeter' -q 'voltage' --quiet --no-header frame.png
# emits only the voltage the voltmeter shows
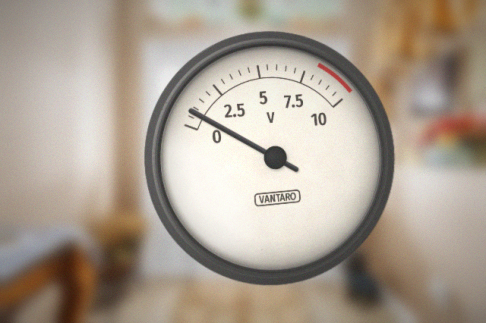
0.75 V
